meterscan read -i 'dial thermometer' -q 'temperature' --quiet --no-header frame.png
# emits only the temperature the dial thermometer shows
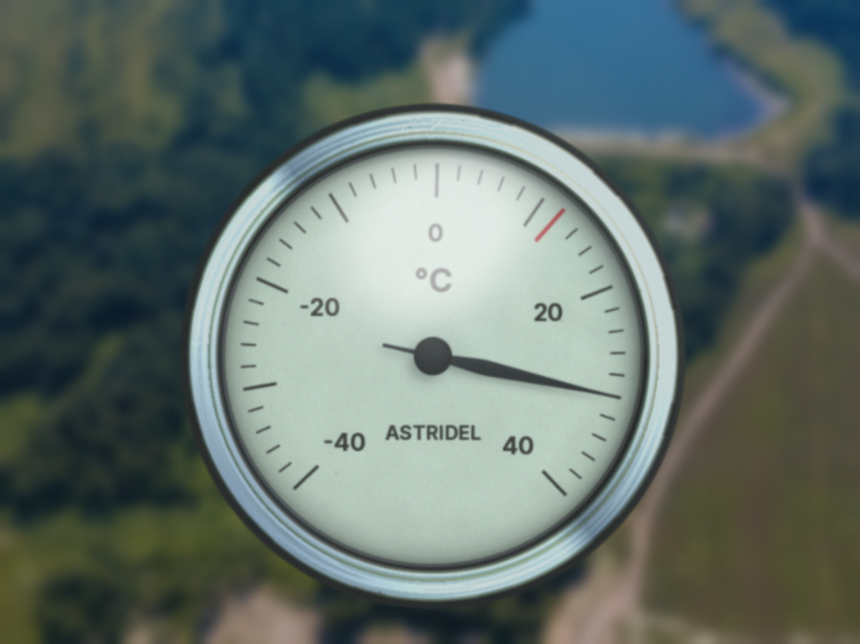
30 °C
